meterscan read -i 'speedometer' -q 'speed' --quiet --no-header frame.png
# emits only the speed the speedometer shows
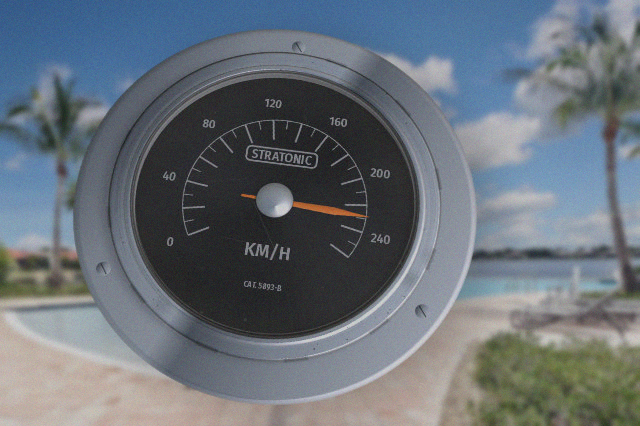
230 km/h
